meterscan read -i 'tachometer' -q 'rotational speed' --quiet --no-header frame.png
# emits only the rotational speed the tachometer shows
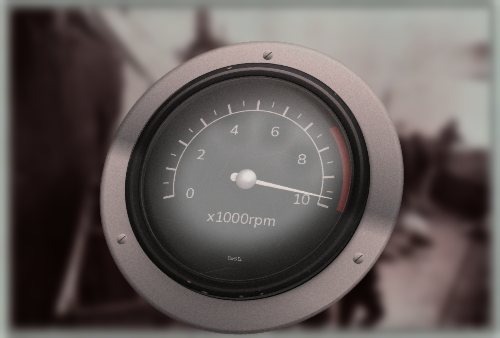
9750 rpm
